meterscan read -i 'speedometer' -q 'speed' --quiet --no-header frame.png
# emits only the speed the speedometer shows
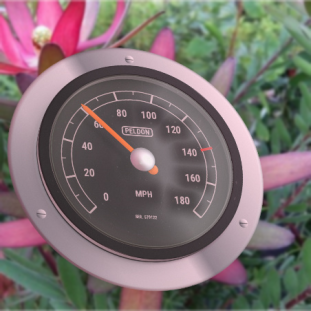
60 mph
